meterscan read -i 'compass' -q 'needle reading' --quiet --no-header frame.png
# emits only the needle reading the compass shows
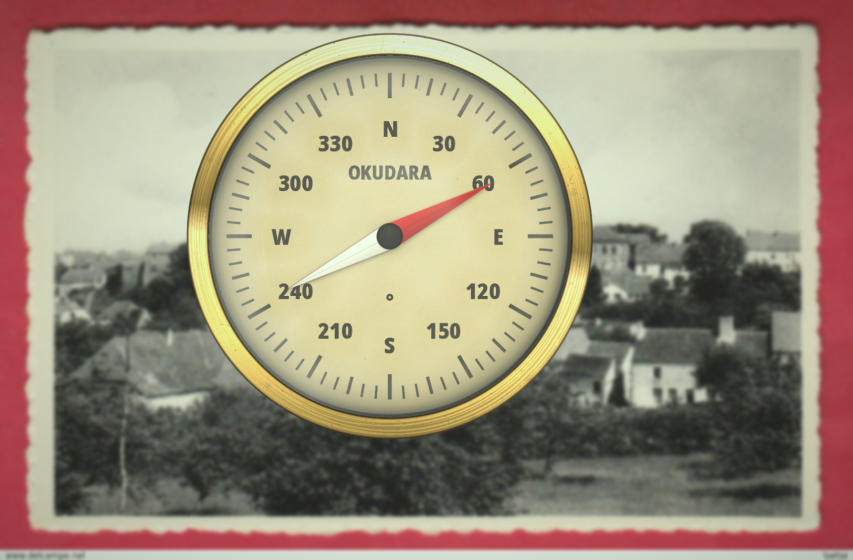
62.5 °
